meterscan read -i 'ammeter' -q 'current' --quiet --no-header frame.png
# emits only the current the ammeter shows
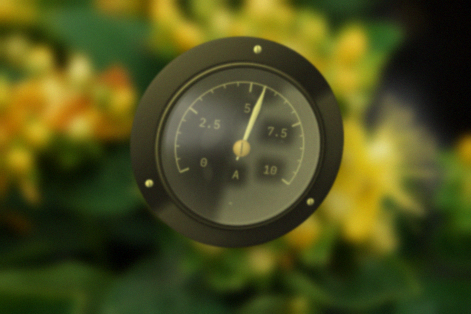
5.5 A
